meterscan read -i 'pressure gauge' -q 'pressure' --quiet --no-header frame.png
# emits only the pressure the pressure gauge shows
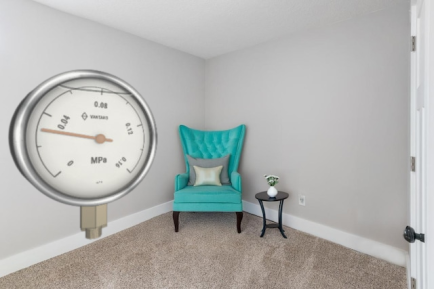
0.03 MPa
